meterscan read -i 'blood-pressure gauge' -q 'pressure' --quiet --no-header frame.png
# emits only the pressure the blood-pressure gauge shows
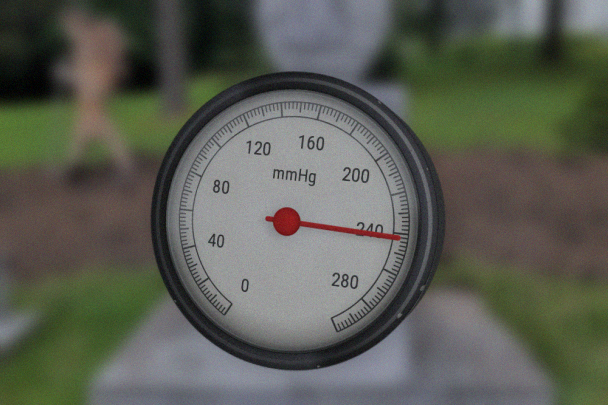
242 mmHg
